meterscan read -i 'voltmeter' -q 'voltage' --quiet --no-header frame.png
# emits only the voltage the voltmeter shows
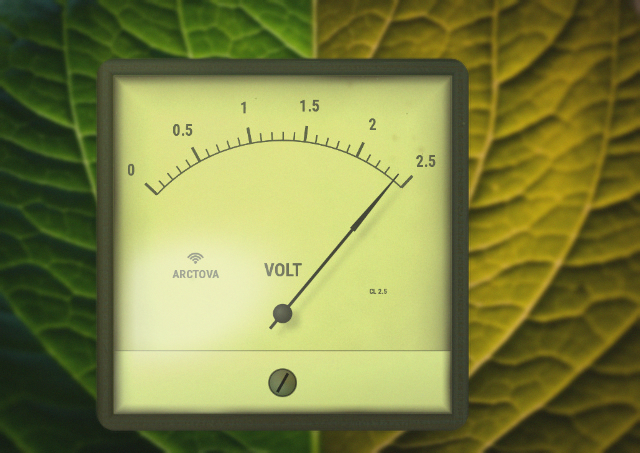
2.4 V
